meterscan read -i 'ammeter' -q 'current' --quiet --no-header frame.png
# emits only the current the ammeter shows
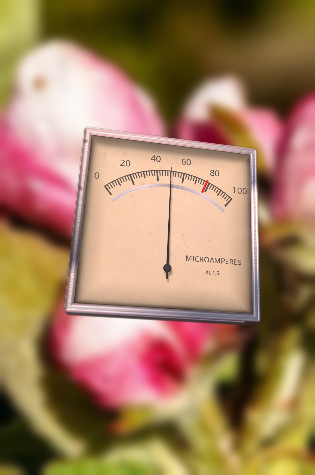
50 µA
